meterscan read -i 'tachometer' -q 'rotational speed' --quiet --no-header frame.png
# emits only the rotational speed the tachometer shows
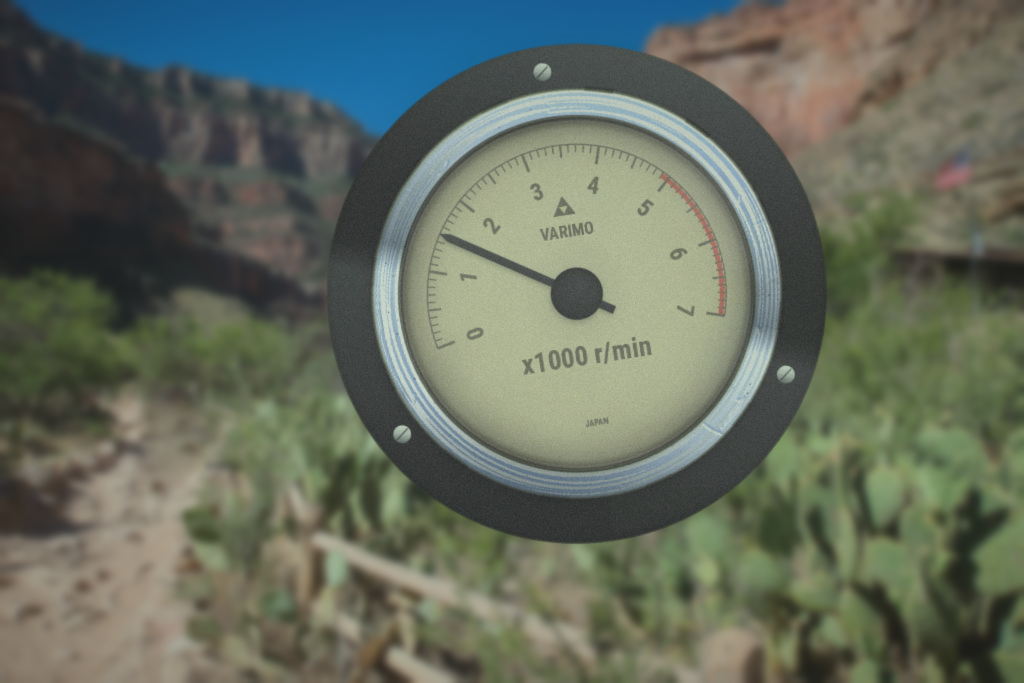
1500 rpm
